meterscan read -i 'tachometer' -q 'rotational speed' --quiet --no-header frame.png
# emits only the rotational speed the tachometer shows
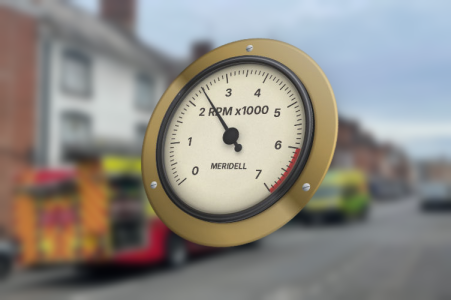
2400 rpm
